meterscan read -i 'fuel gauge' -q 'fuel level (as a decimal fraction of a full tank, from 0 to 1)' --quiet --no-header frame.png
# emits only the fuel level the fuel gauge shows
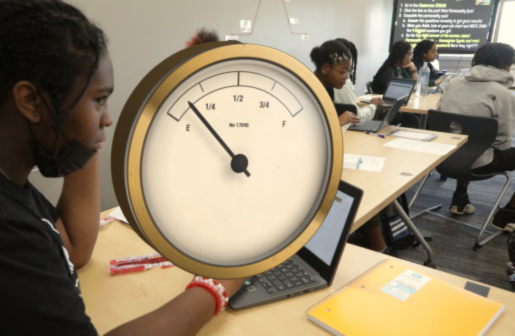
0.125
